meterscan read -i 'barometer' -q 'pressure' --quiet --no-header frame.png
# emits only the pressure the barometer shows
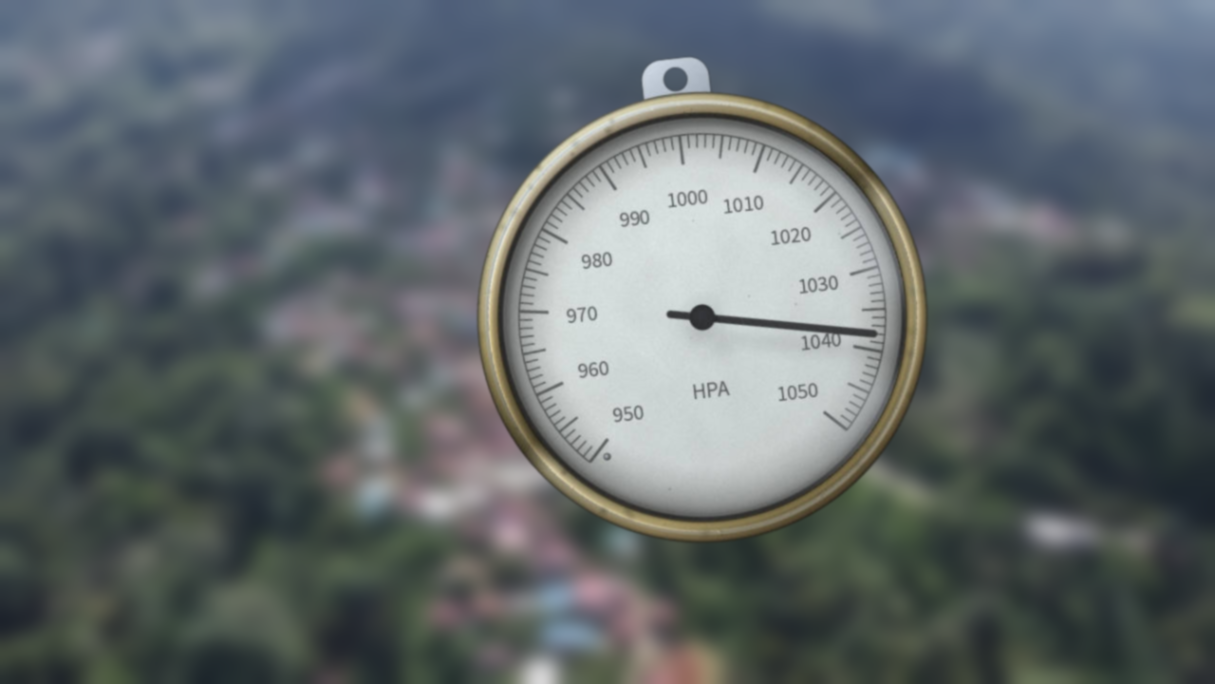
1038 hPa
